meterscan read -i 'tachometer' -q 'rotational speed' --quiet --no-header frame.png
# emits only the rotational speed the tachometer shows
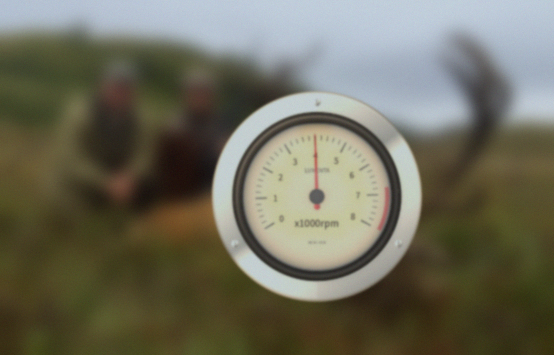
4000 rpm
